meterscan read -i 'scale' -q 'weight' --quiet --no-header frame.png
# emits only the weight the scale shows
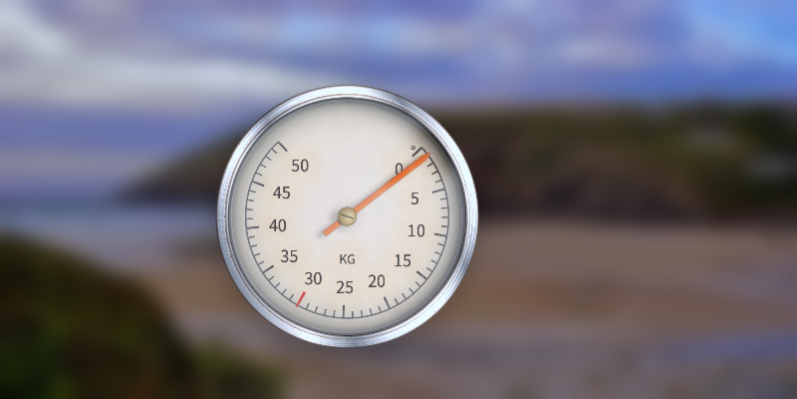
1 kg
